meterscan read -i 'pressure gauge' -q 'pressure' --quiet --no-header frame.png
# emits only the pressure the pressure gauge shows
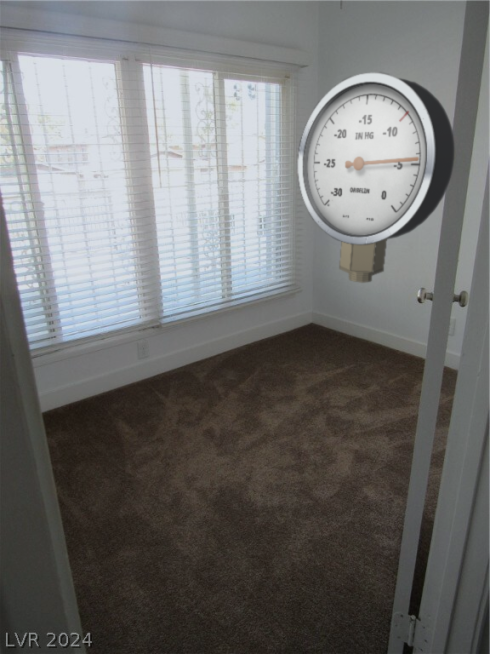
-5.5 inHg
